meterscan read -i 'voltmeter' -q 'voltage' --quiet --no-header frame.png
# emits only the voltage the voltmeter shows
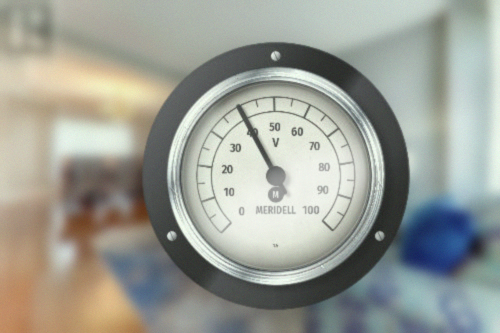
40 V
